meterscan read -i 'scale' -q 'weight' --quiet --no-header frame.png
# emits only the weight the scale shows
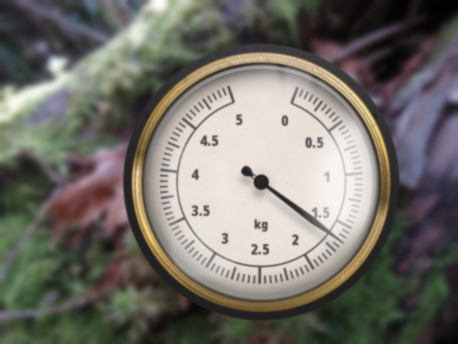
1.65 kg
